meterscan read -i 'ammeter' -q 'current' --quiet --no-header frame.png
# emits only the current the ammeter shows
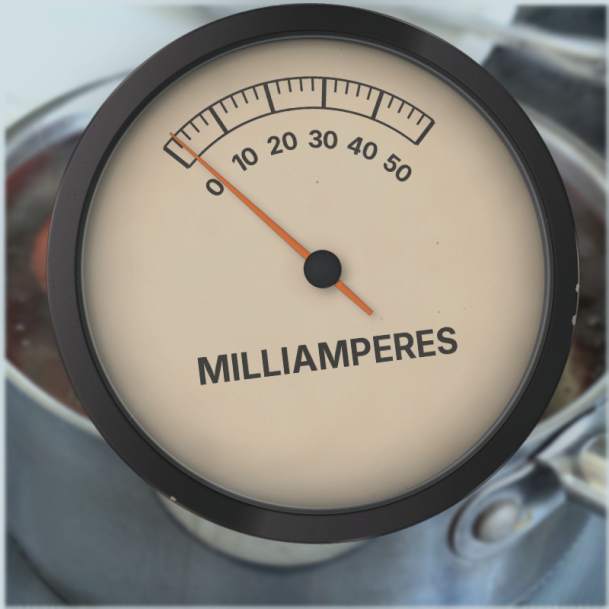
2 mA
